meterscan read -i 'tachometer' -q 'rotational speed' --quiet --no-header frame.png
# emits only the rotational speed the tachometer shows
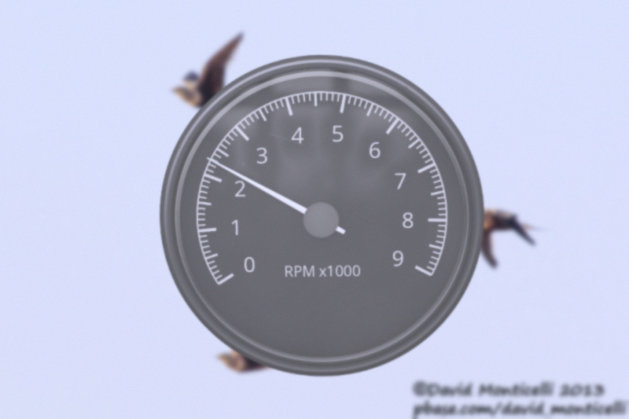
2300 rpm
